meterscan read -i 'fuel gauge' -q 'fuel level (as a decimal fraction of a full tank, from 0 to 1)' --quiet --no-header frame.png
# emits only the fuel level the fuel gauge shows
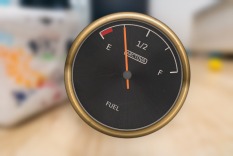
0.25
